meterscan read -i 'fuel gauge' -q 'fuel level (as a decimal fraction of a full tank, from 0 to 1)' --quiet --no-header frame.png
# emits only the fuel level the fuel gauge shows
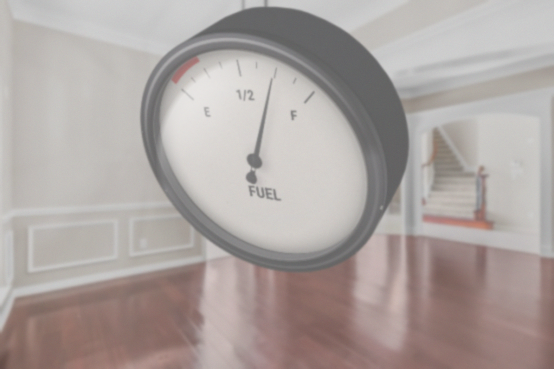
0.75
